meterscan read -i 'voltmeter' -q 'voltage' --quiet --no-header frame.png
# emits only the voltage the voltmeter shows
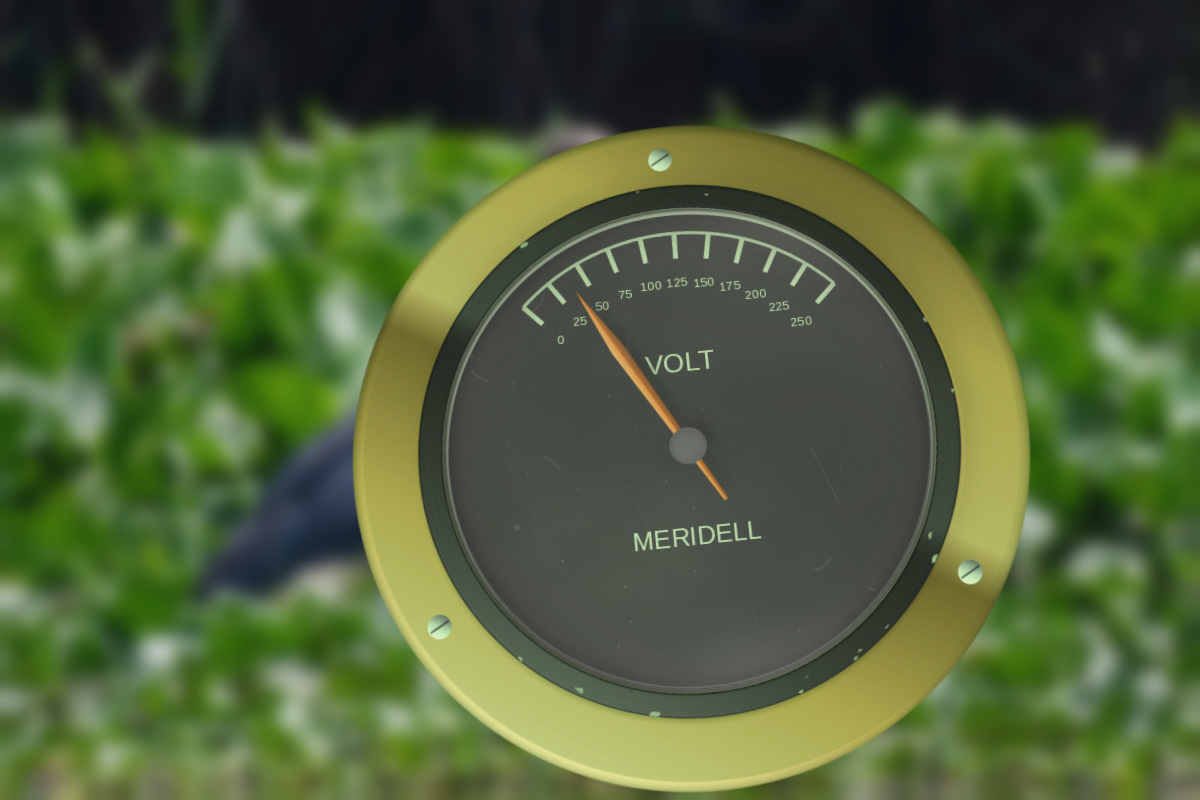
37.5 V
